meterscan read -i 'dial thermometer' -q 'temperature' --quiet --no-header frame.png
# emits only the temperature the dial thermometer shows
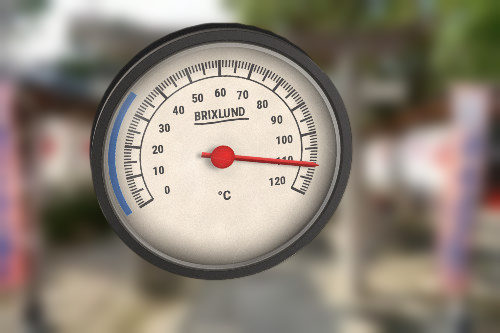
110 °C
